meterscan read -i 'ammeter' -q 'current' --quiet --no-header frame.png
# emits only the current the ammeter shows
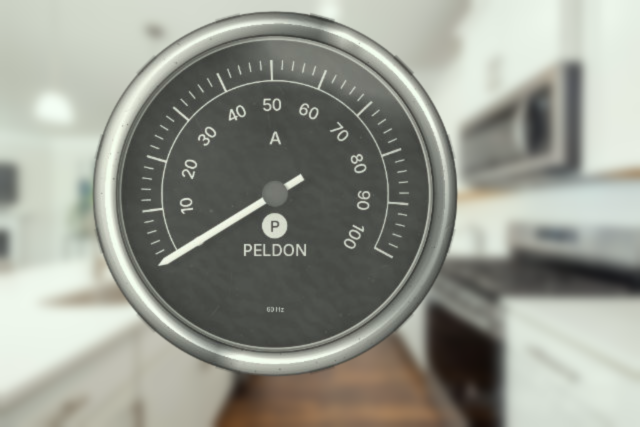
0 A
